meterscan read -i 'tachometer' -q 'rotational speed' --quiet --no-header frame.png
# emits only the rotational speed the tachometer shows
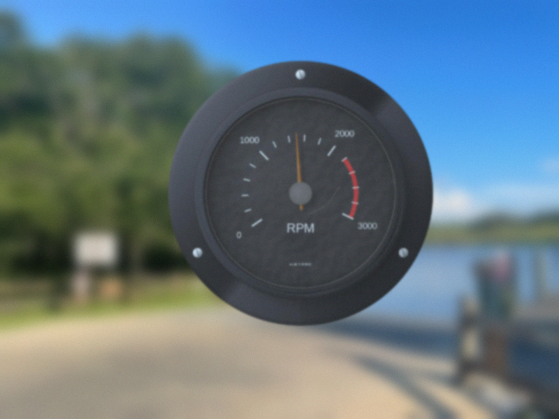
1500 rpm
